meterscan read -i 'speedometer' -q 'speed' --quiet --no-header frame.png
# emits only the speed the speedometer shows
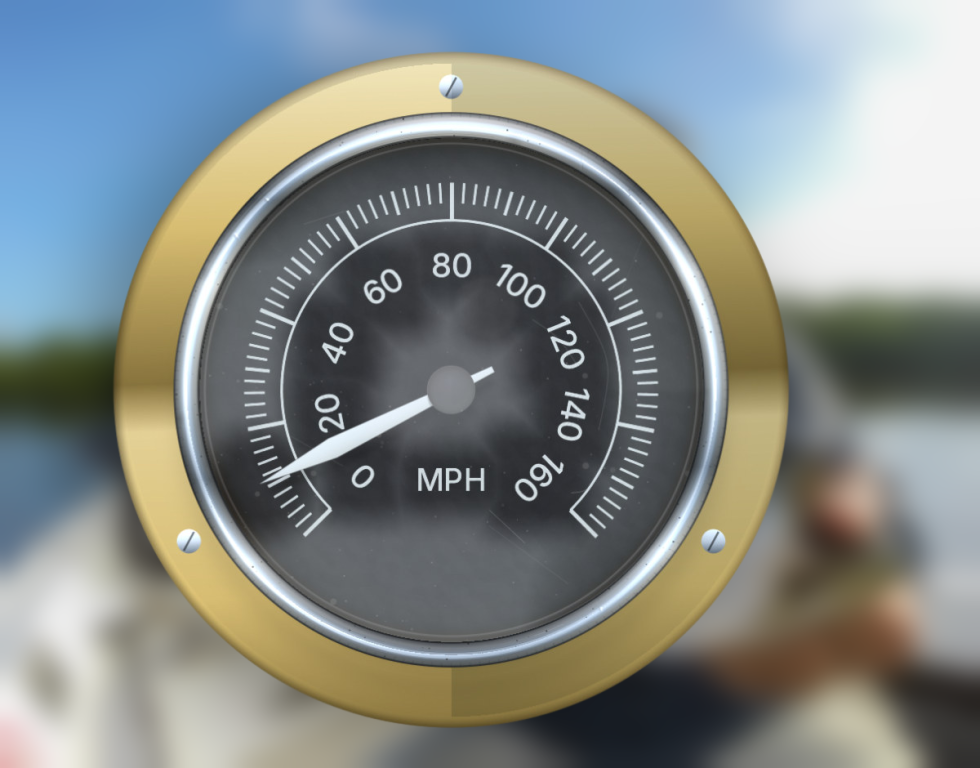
11 mph
